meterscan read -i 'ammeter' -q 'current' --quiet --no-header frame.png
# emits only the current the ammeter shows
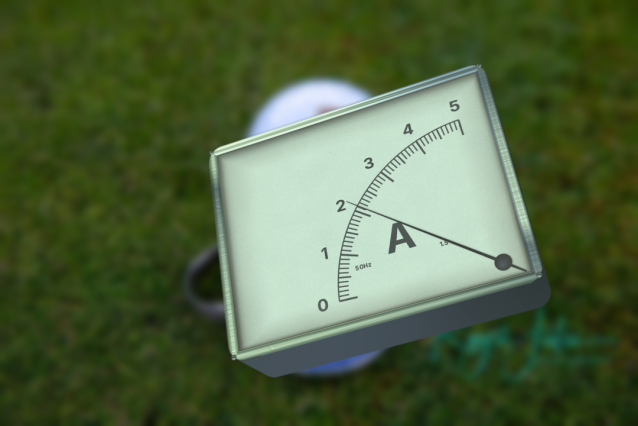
2.1 A
